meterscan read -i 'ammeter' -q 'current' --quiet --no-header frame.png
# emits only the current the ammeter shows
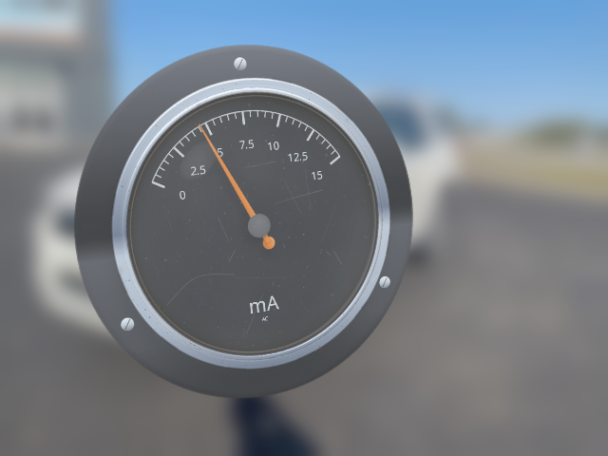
4.5 mA
